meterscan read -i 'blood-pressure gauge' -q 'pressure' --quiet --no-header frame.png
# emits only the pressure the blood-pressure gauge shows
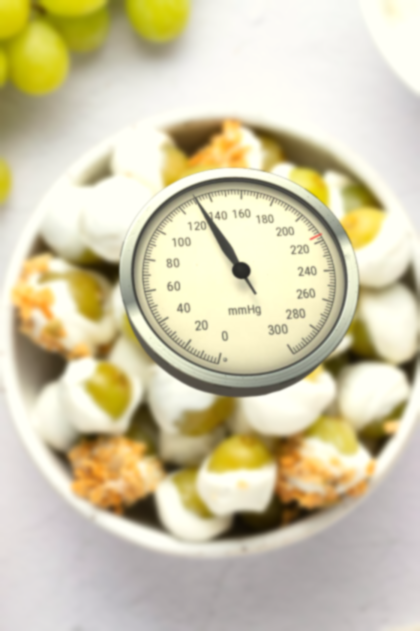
130 mmHg
